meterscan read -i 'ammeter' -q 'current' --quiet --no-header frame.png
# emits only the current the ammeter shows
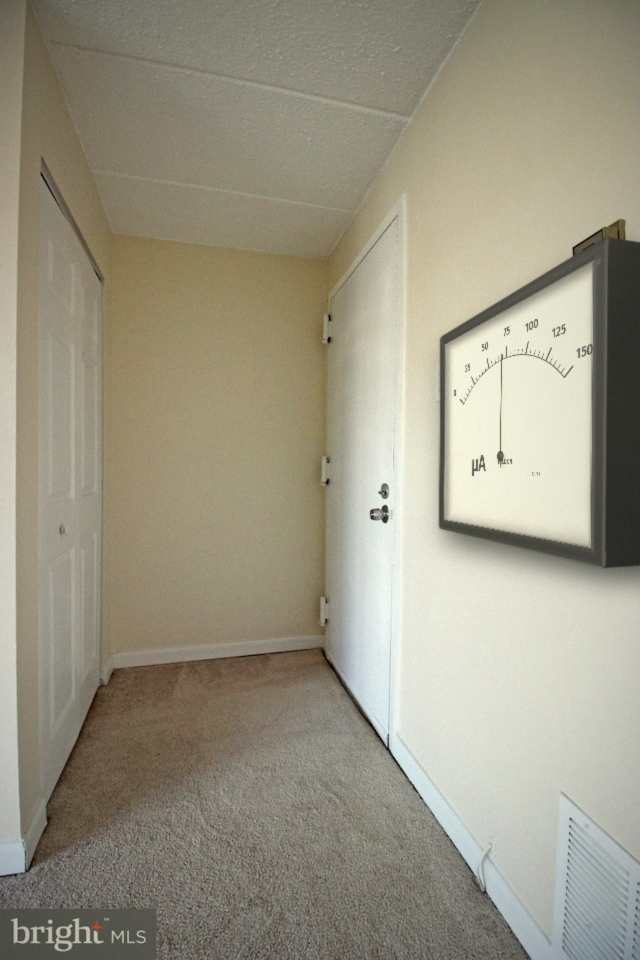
75 µA
